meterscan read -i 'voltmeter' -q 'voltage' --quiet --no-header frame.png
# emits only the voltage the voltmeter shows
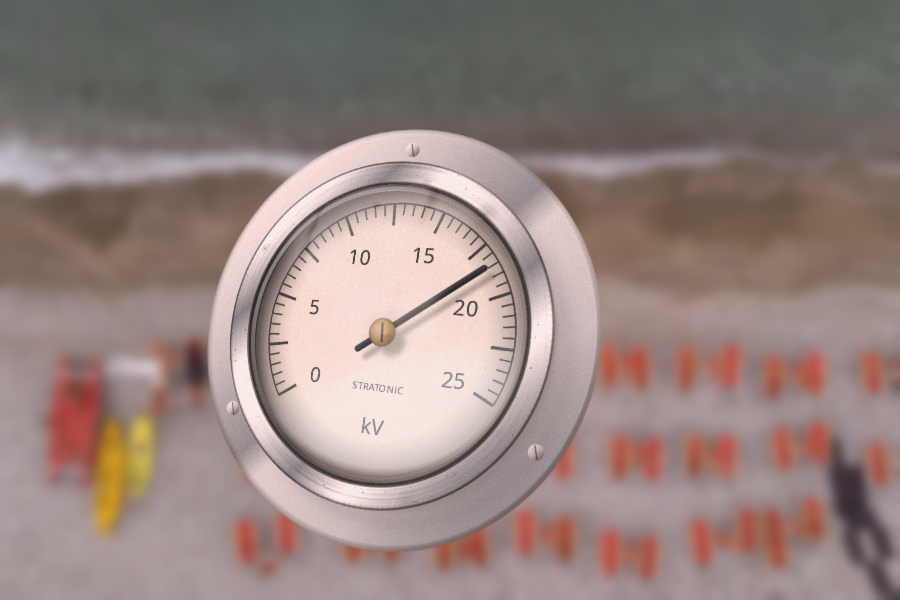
18.5 kV
